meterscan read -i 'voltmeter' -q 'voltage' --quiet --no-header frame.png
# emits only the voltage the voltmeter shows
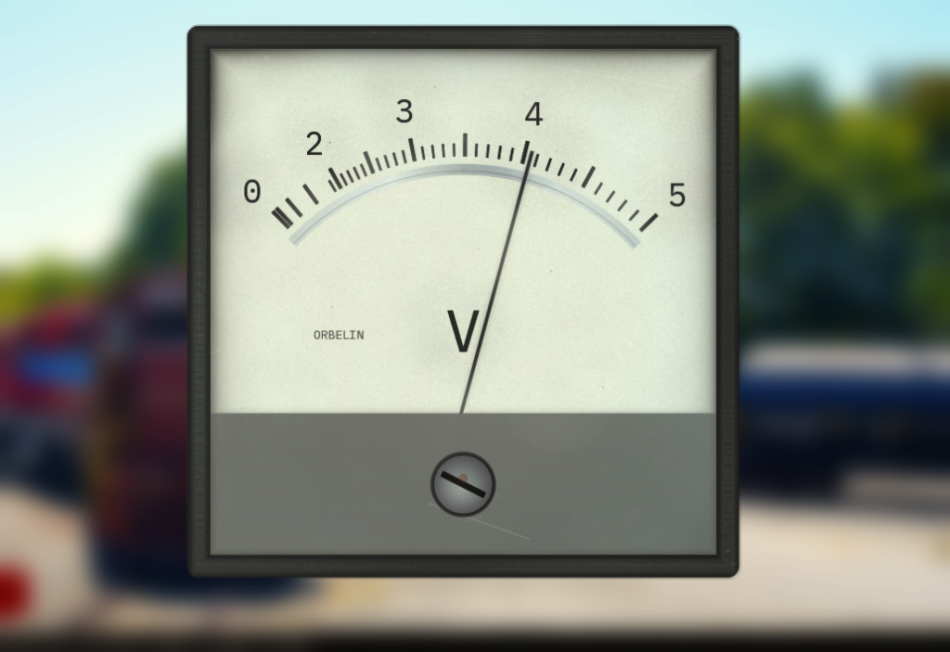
4.05 V
